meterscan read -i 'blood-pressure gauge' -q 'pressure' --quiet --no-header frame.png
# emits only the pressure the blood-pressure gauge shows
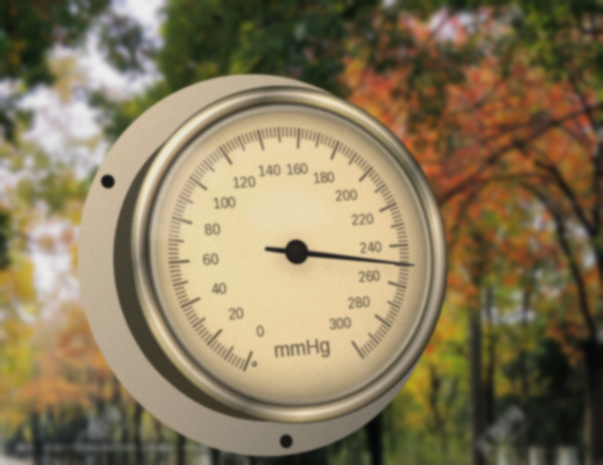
250 mmHg
